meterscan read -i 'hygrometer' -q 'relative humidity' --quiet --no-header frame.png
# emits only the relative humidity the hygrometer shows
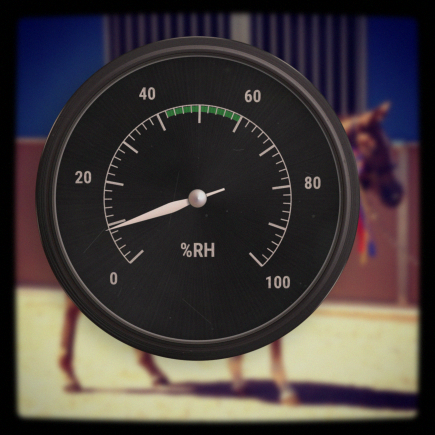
9 %
